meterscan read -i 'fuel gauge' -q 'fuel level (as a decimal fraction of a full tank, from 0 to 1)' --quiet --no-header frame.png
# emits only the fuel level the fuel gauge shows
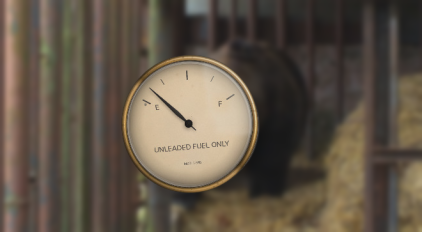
0.125
